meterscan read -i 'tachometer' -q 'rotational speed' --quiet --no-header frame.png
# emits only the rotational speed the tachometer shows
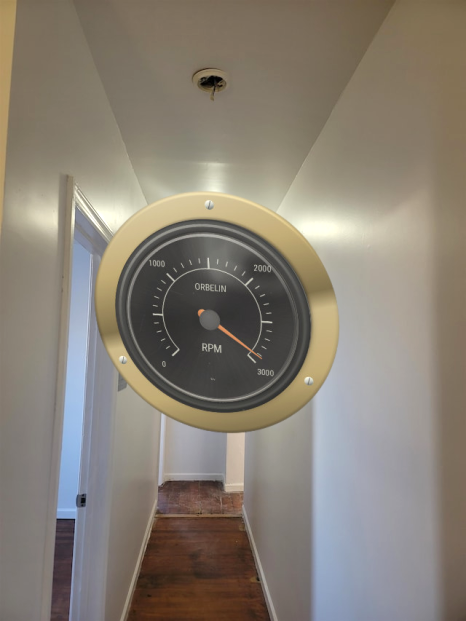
2900 rpm
